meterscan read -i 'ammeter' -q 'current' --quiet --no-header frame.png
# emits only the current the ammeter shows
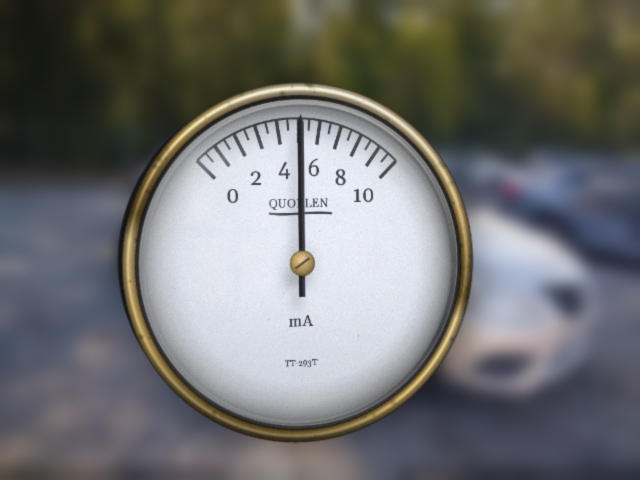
5 mA
